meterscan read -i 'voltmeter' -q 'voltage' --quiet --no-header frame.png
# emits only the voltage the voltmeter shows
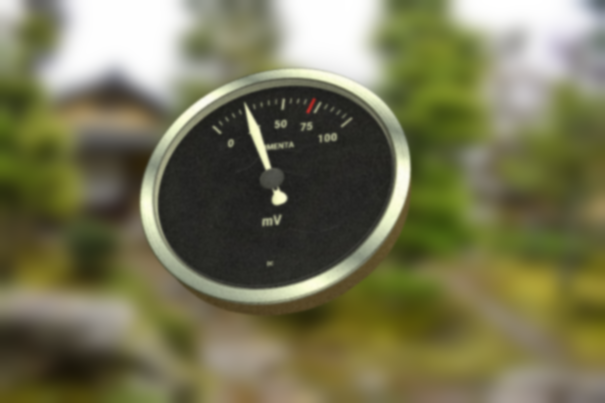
25 mV
